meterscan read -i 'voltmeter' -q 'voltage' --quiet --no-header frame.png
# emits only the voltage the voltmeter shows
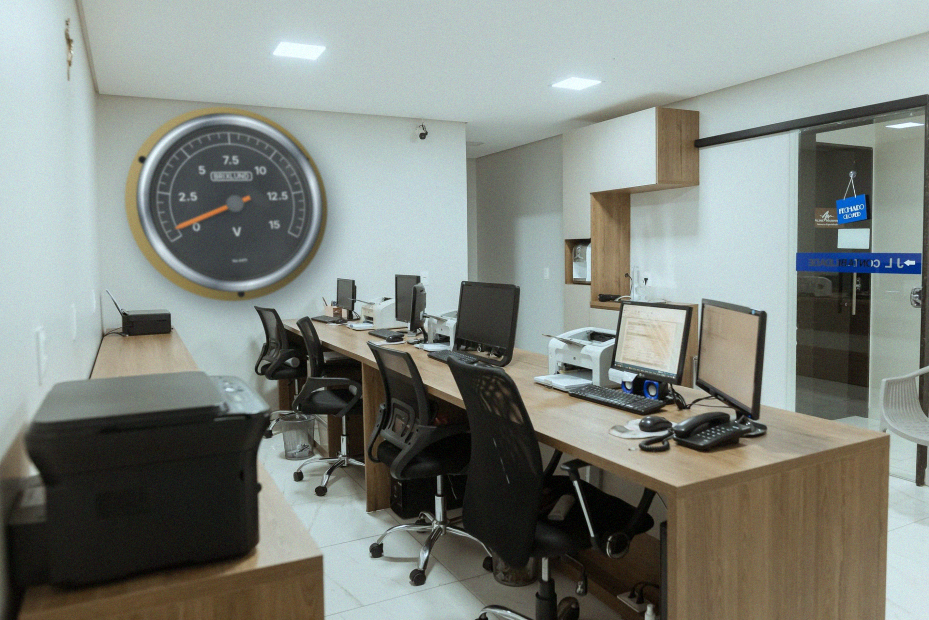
0.5 V
